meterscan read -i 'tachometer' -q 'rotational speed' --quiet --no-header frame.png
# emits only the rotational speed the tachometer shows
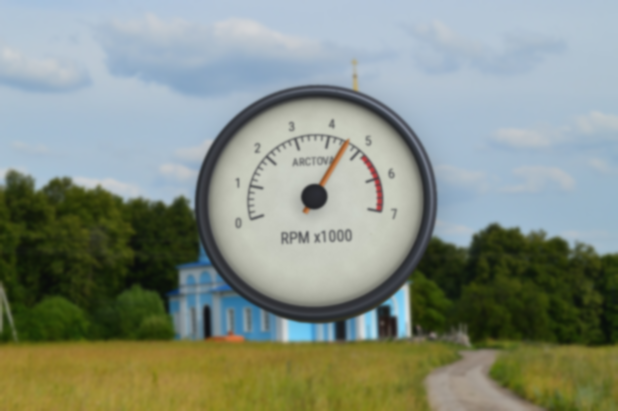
4600 rpm
